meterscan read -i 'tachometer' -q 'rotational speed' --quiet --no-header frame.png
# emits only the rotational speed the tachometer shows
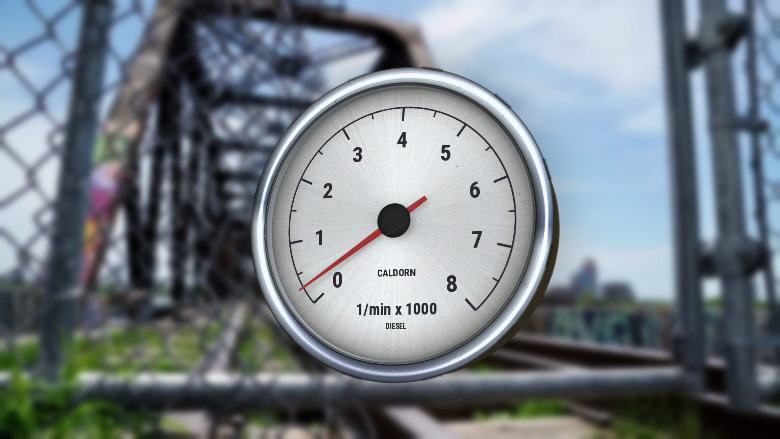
250 rpm
